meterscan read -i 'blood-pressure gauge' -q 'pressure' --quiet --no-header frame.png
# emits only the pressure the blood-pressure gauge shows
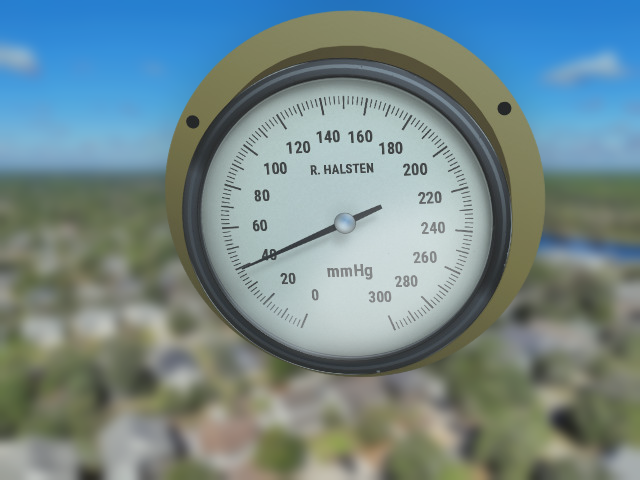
40 mmHg
